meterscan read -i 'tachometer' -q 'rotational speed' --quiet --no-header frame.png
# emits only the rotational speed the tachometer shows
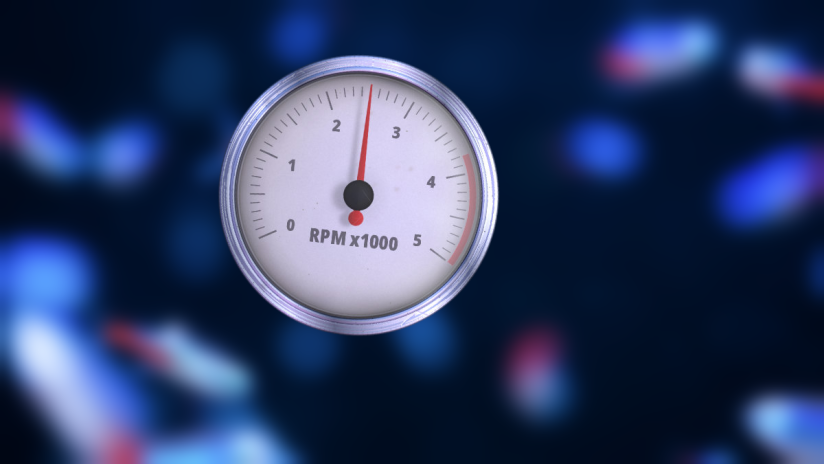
2500 rpm
